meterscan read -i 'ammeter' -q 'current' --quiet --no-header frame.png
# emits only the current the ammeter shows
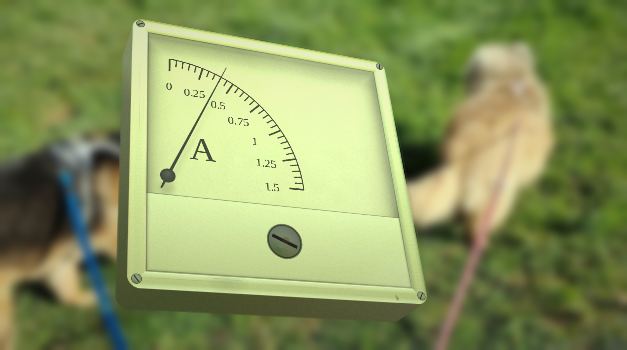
0.4 A
